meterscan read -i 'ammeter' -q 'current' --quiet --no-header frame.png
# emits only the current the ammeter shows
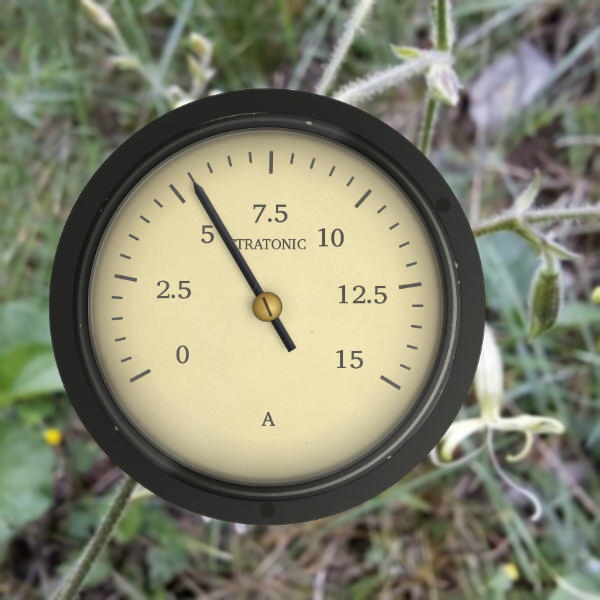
5.5 A
